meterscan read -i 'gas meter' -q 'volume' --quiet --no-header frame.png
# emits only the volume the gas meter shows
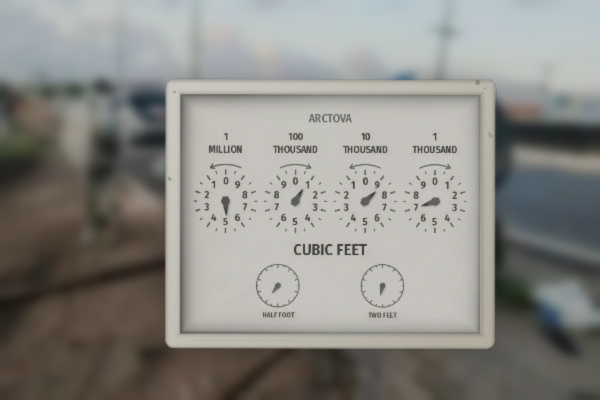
508700 ft³
